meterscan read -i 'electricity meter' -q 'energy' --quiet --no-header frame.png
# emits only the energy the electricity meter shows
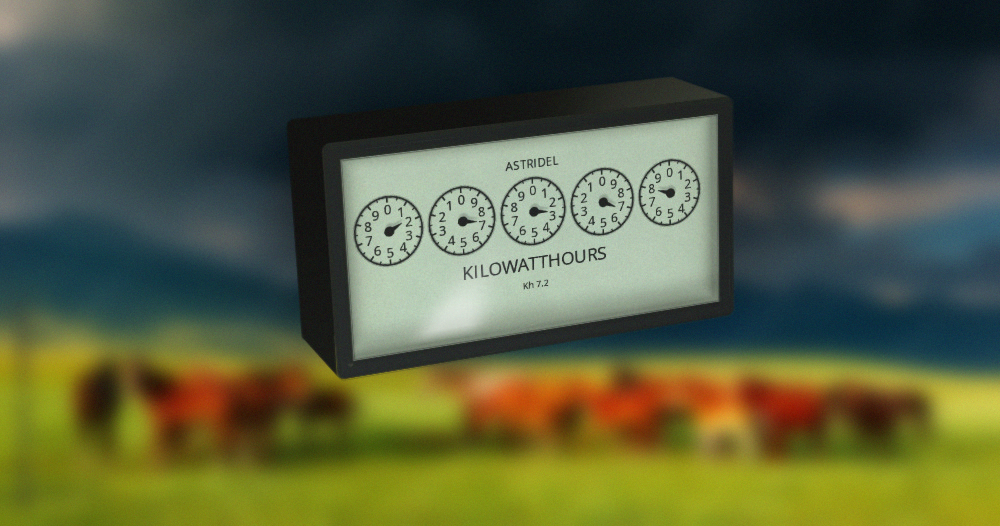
17268 kWh
